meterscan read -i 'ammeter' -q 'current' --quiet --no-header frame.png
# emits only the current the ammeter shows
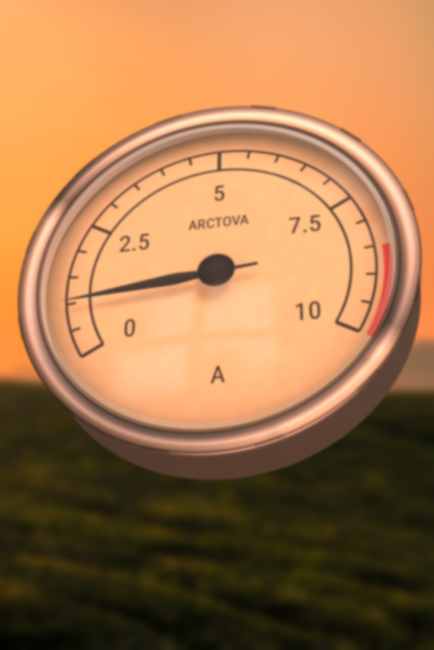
1 A
